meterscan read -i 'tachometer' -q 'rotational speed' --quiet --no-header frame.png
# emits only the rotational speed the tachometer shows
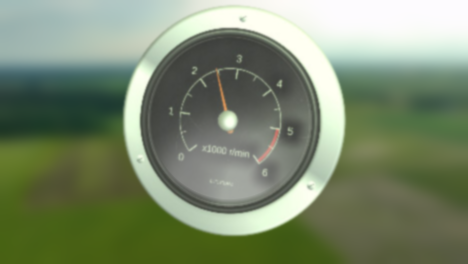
2500 rpm
